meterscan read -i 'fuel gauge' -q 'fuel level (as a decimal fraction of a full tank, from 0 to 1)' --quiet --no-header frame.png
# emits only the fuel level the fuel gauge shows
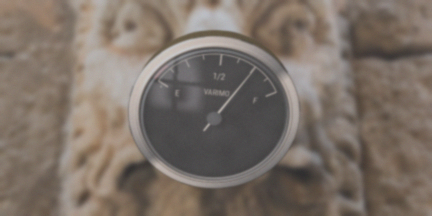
0.75
